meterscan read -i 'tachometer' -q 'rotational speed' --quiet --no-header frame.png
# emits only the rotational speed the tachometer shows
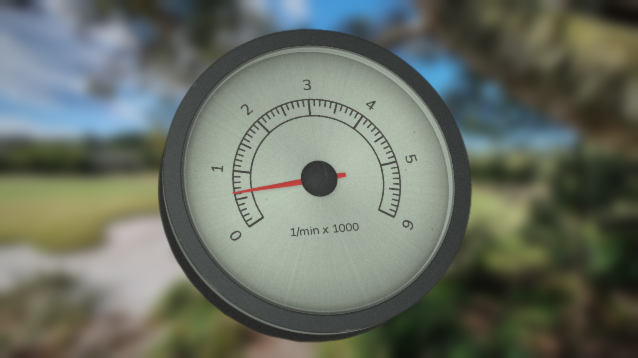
600 rpm
